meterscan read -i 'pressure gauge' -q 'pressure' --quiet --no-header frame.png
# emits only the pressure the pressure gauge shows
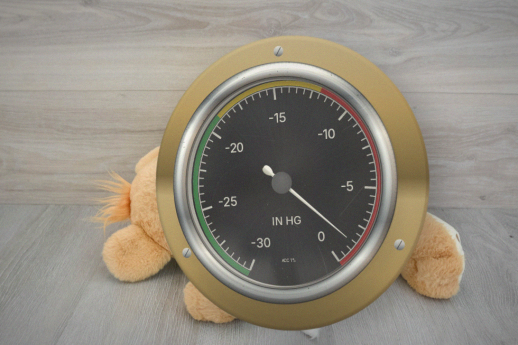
-1.5 inHg
